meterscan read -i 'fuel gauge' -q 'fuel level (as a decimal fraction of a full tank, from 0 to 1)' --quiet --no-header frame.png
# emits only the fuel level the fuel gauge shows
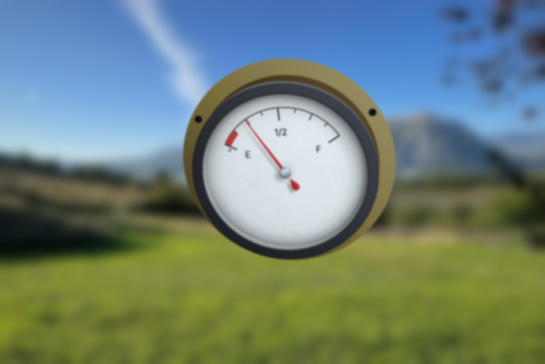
0.25
